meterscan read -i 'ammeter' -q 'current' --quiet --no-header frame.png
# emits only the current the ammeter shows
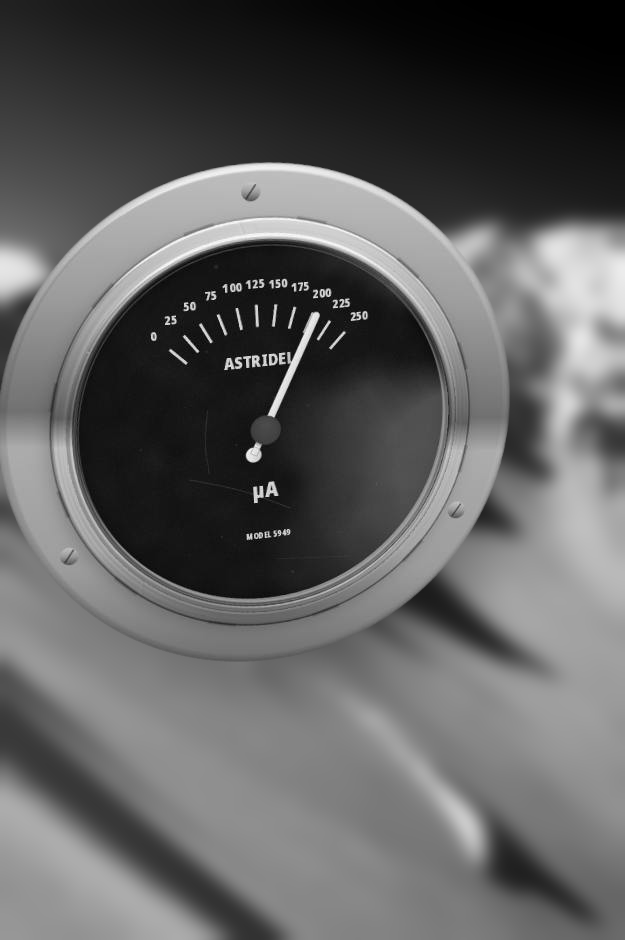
200 µA
